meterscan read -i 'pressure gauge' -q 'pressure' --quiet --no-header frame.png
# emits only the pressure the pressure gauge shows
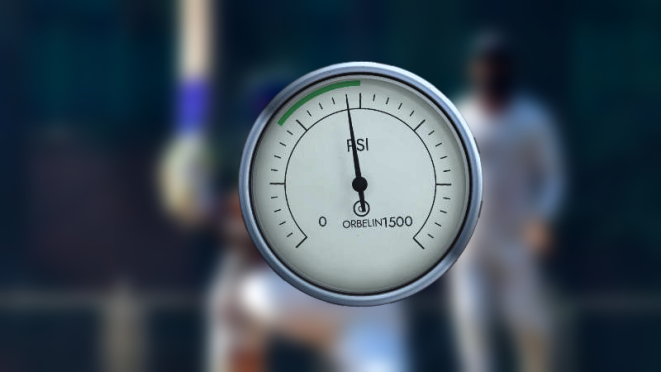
700 psi
